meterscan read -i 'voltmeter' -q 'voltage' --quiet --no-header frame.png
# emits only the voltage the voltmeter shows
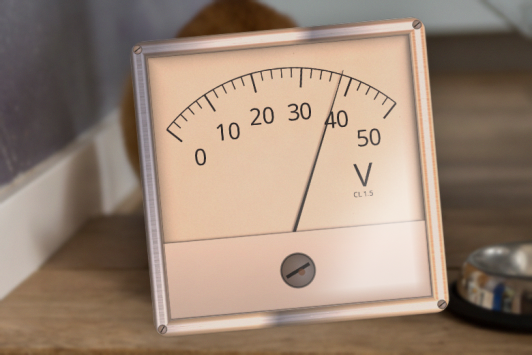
38 V
